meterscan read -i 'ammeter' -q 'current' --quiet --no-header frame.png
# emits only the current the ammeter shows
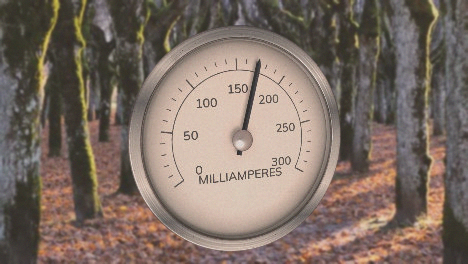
170 mA
